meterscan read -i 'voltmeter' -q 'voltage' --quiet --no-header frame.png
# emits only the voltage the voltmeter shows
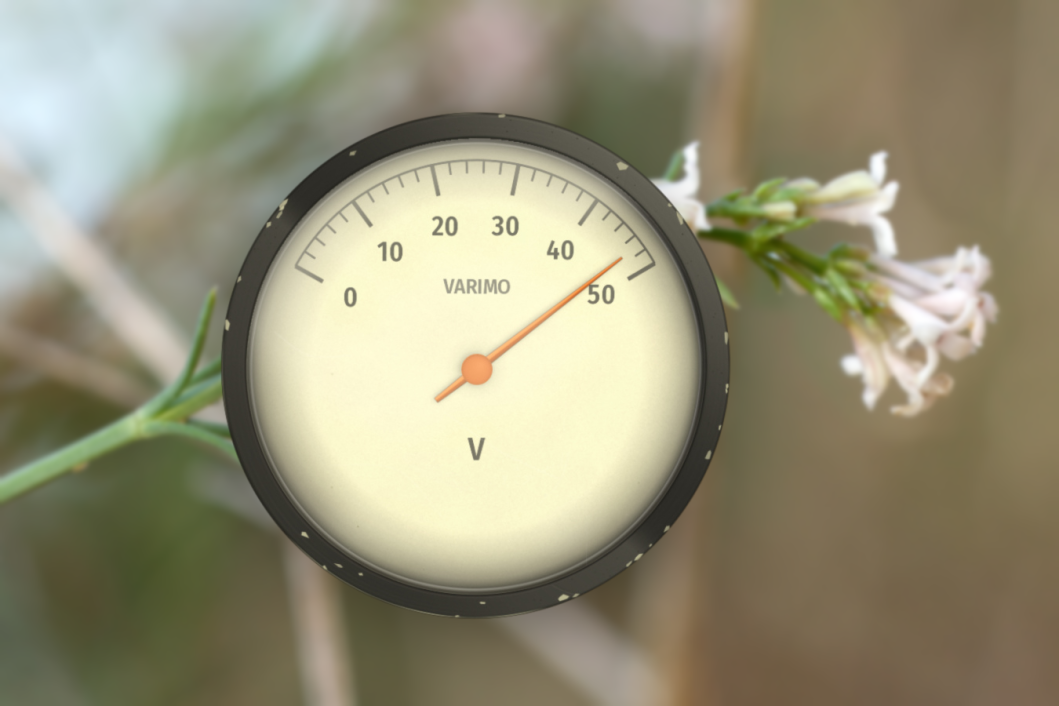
47 V
